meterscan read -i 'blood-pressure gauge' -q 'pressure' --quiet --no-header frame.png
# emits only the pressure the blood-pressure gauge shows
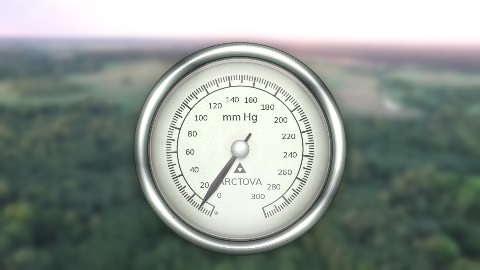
10 mmHg
